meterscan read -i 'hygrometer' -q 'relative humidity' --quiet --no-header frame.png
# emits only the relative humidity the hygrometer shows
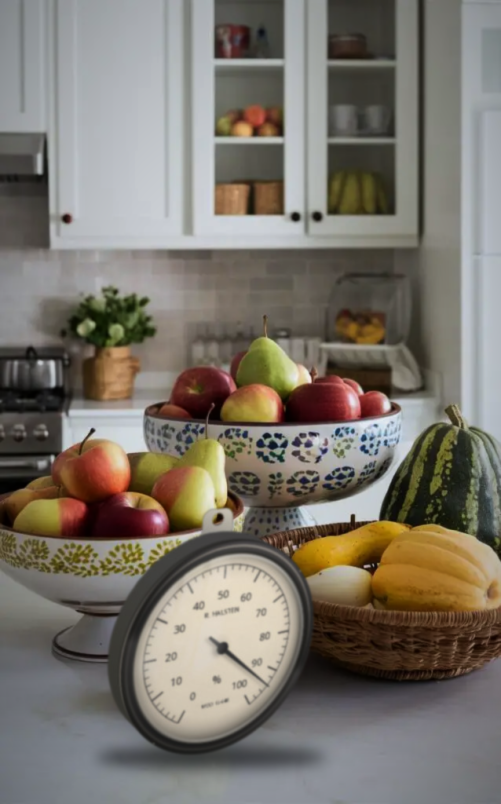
94 %
